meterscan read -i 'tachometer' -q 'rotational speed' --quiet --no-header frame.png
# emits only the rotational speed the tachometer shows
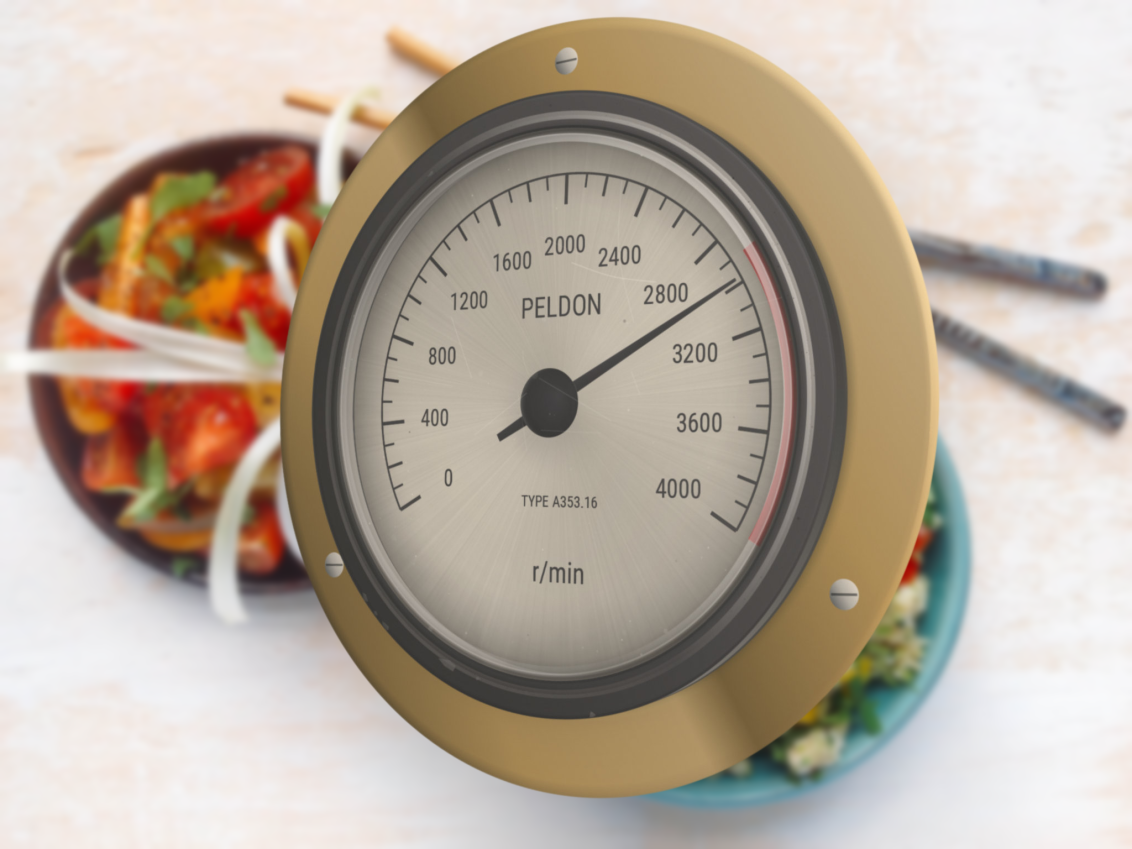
3000 rpm
